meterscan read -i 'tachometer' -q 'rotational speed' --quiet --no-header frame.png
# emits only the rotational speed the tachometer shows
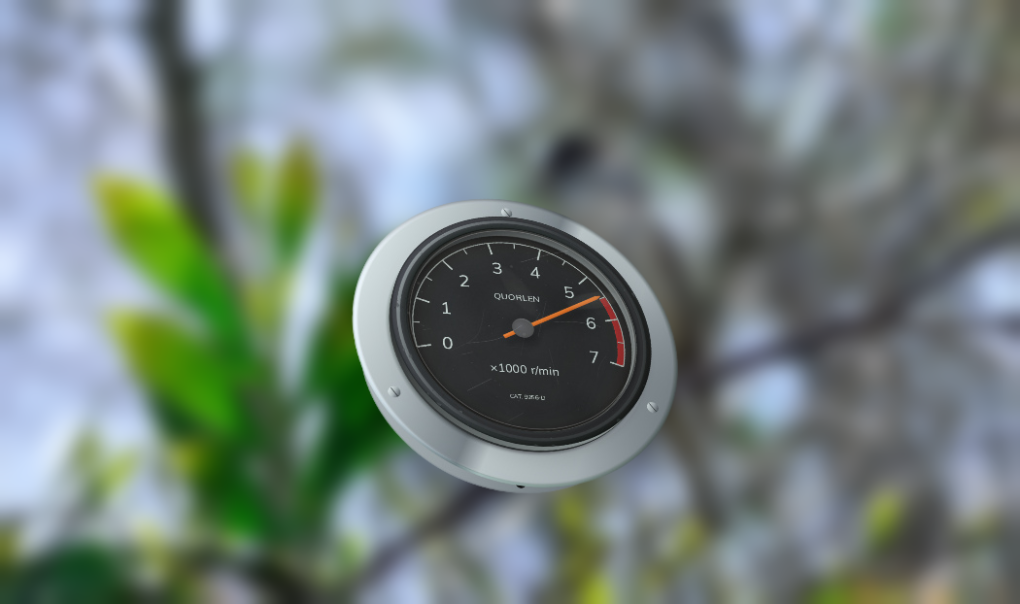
5500 rpm
